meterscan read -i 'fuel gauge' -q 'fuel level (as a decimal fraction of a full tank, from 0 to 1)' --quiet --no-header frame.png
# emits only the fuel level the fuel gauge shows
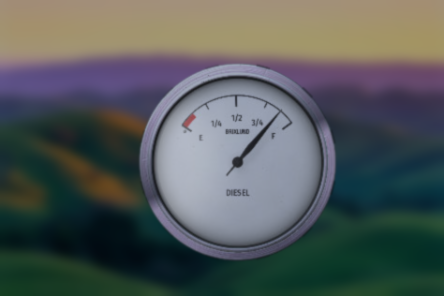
0.875
